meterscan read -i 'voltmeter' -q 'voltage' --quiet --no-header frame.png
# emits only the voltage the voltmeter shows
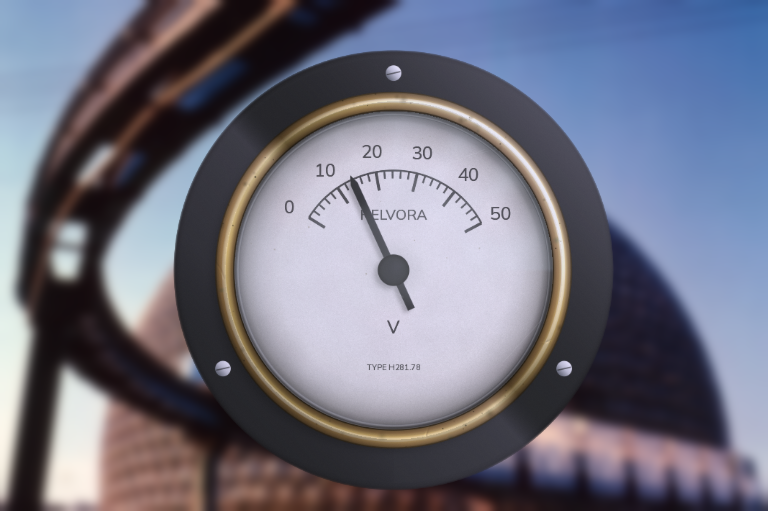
14 V
